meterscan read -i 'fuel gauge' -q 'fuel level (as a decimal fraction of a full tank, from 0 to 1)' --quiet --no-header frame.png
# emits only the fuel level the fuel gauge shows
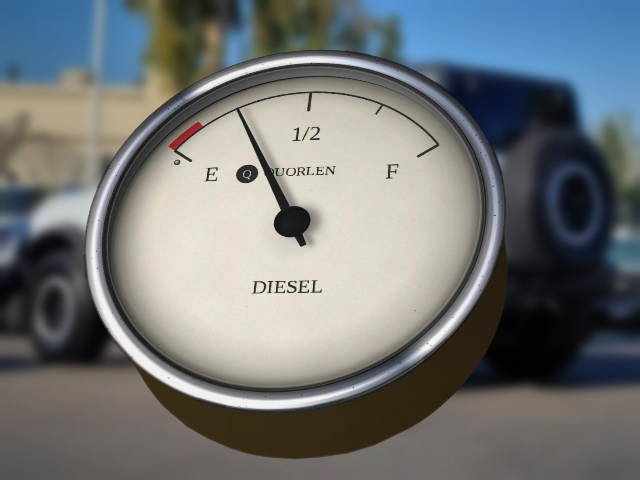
0.25
